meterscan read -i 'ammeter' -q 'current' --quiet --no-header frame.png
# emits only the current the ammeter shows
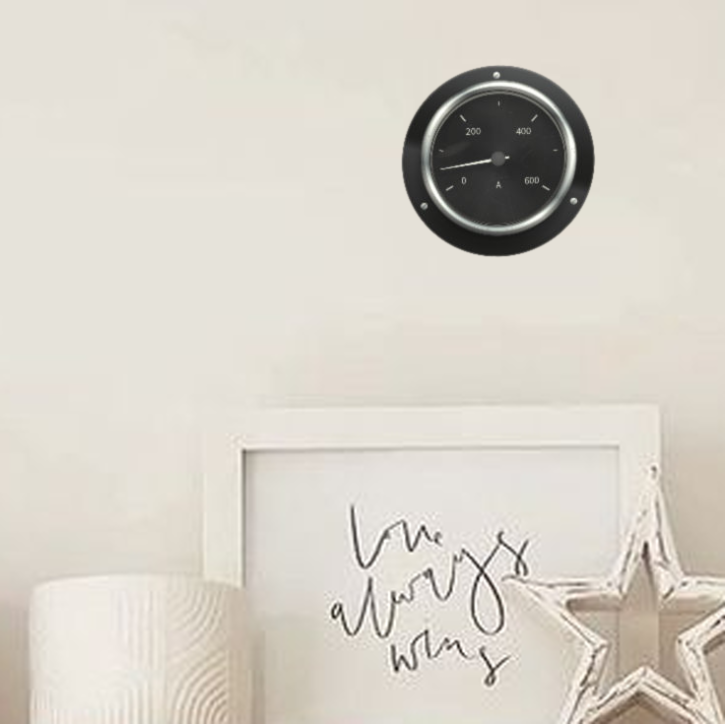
50 A
